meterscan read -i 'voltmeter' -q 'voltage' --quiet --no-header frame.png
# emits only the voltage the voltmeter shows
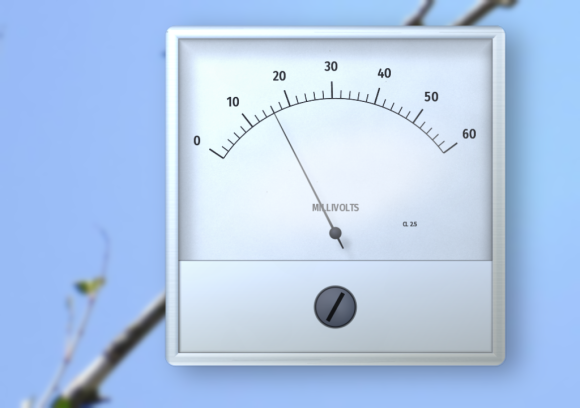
16 mV
